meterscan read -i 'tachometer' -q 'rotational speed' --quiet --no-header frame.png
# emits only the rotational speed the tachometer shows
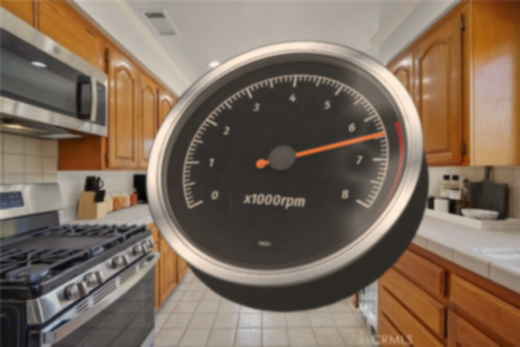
6500 rpm
